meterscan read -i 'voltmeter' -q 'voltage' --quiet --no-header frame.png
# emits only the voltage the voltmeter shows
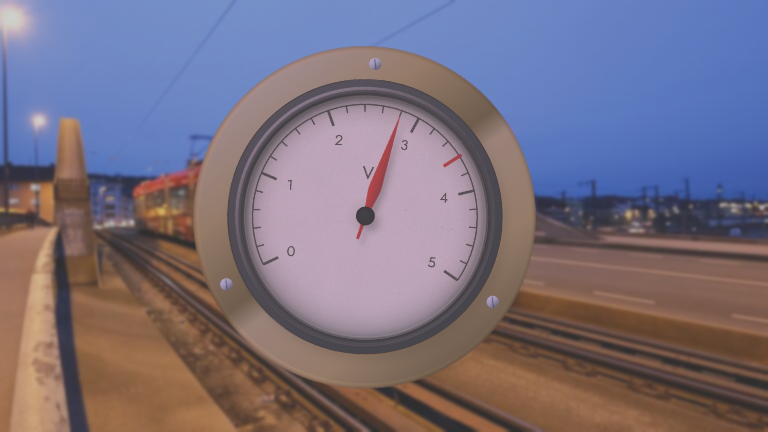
2.8 V
